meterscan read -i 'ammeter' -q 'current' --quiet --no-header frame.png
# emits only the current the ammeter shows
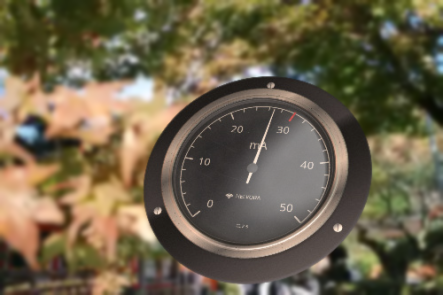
27 mA
